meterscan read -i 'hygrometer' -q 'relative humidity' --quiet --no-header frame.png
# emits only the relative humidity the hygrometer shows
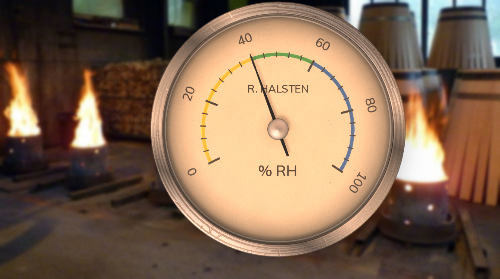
40 %
